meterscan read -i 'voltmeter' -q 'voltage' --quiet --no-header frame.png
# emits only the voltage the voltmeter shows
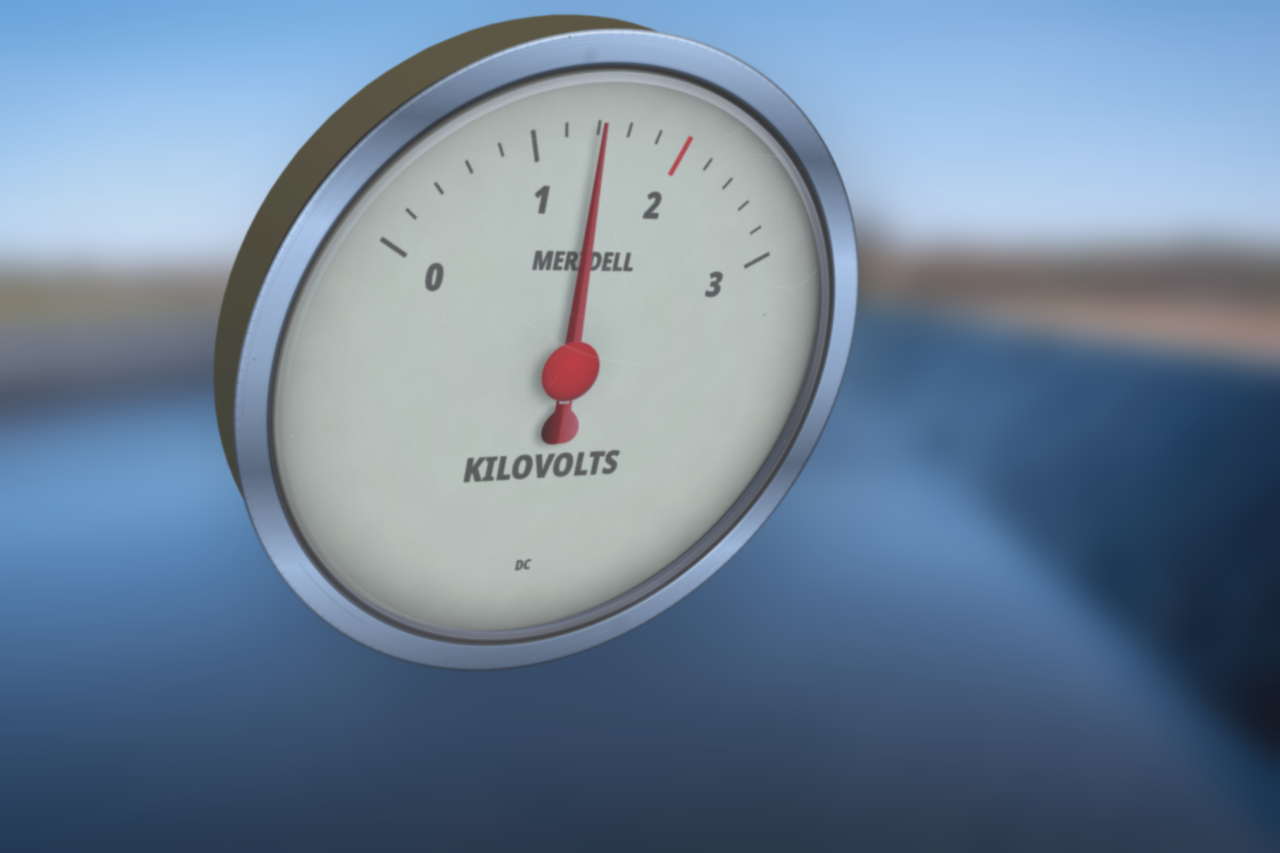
1.4 kV
